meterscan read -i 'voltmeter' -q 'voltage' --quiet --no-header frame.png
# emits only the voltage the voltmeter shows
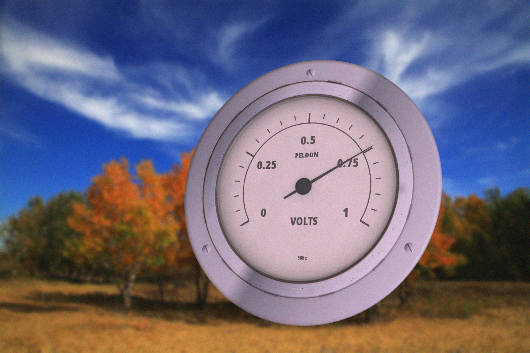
0.75 V
